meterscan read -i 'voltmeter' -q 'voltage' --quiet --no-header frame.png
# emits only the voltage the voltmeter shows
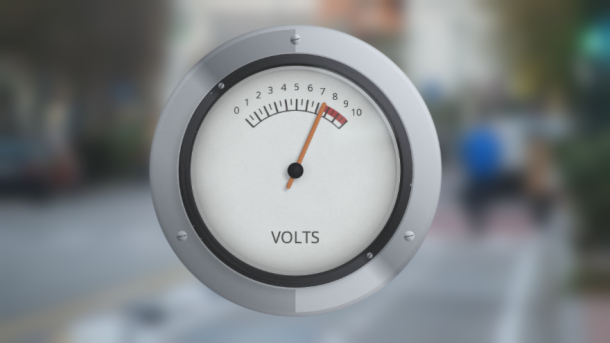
7.5 V
